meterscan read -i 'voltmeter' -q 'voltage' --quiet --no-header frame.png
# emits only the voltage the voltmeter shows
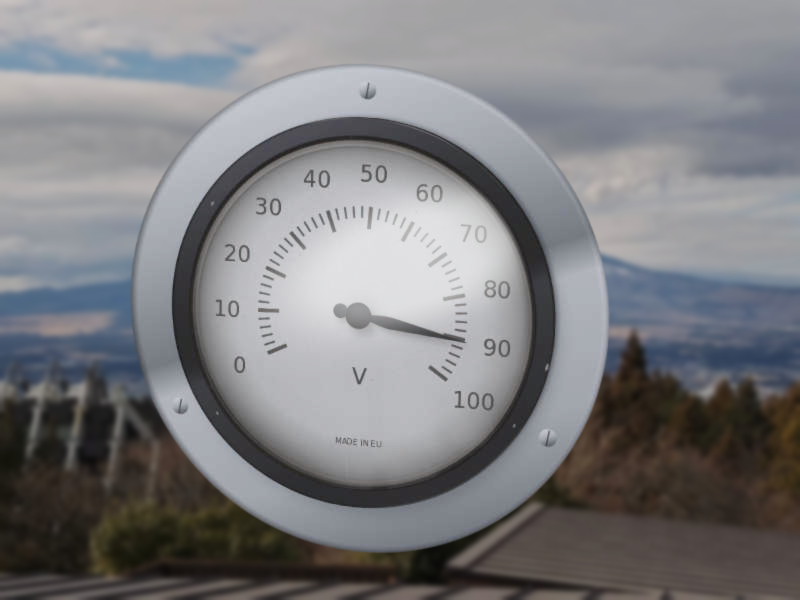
90 V
